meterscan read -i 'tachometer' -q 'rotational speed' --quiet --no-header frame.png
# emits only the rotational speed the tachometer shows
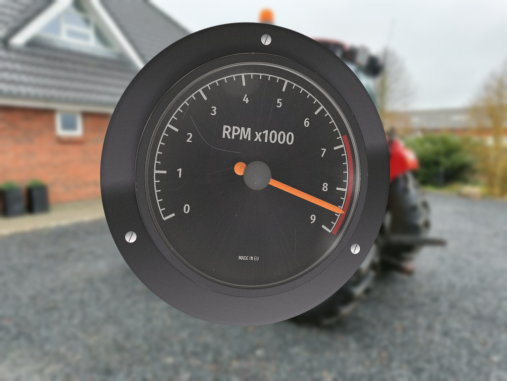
8500 rpm
